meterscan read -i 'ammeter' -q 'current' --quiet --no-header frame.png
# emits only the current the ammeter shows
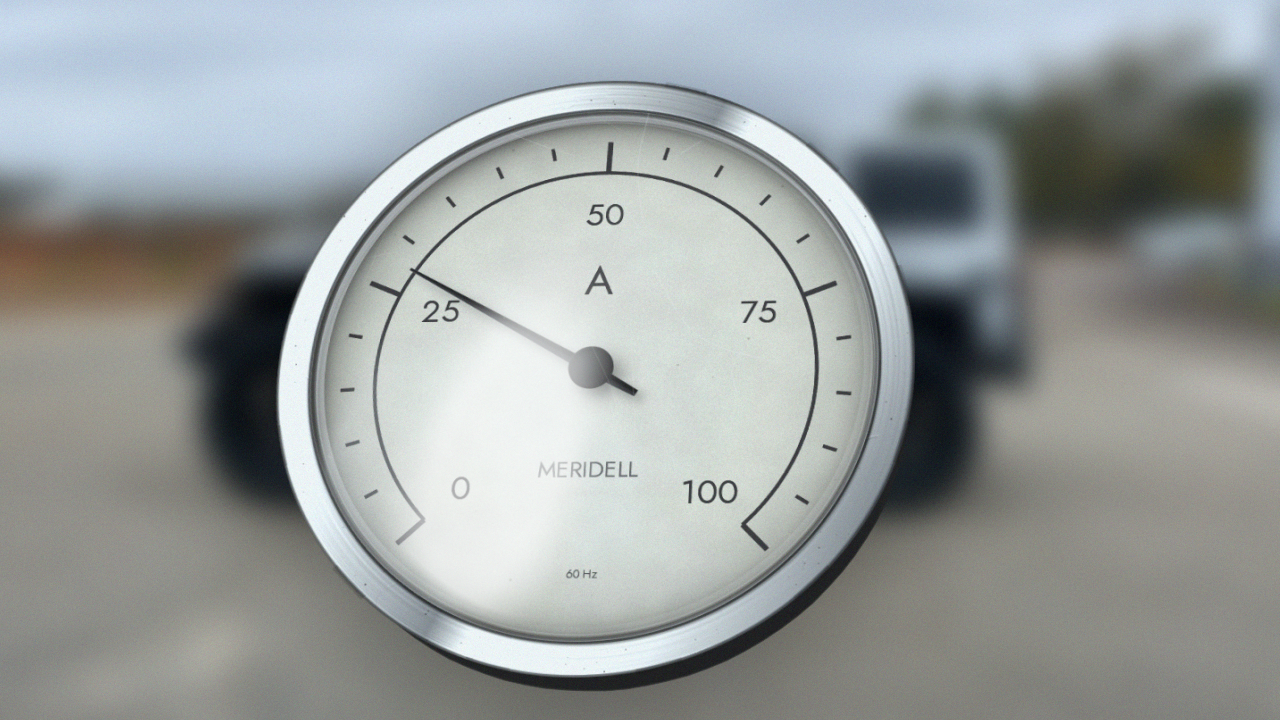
27.5 A
